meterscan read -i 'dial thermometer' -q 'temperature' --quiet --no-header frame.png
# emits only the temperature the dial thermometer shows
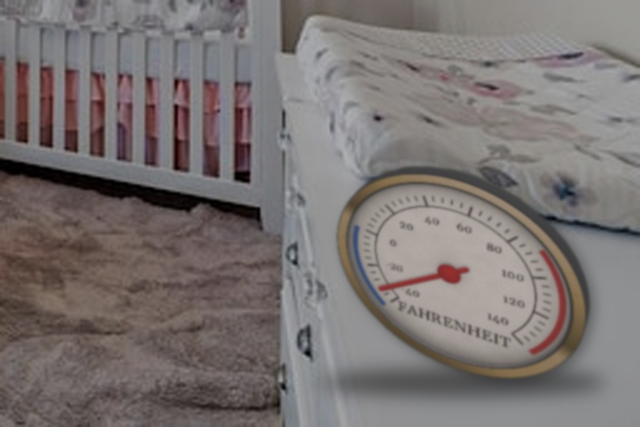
-32 °F
